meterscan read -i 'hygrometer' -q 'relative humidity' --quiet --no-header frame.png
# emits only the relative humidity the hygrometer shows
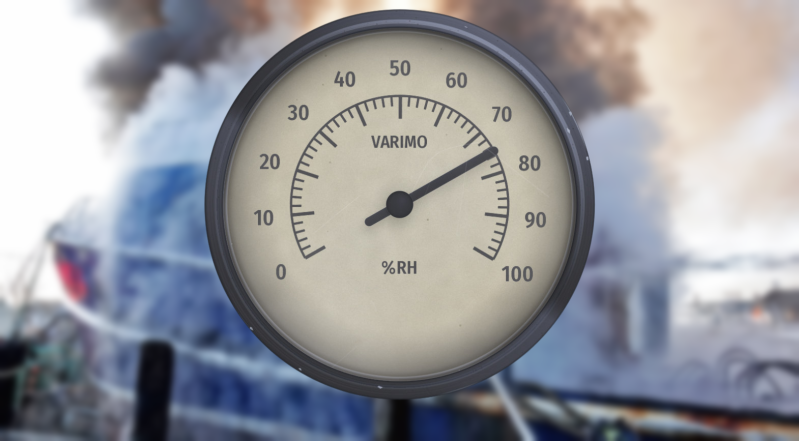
75 %
